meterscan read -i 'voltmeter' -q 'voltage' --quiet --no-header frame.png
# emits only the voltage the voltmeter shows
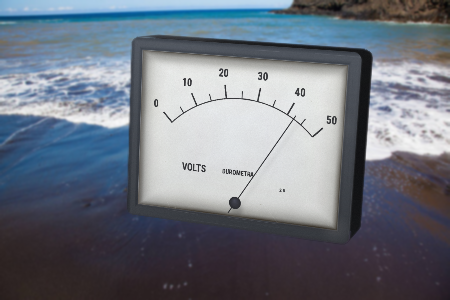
42.5 V
